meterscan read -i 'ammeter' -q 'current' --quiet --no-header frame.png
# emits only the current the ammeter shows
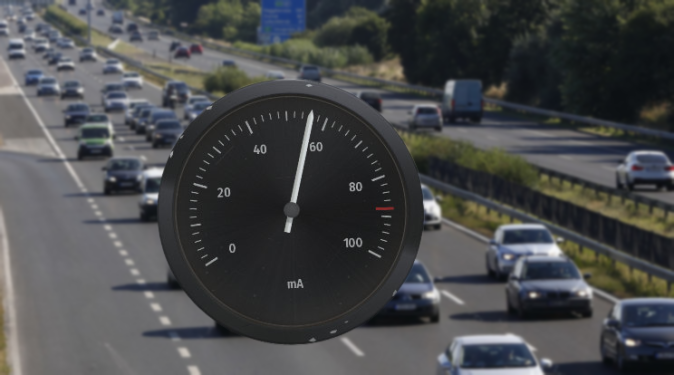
56 mA
